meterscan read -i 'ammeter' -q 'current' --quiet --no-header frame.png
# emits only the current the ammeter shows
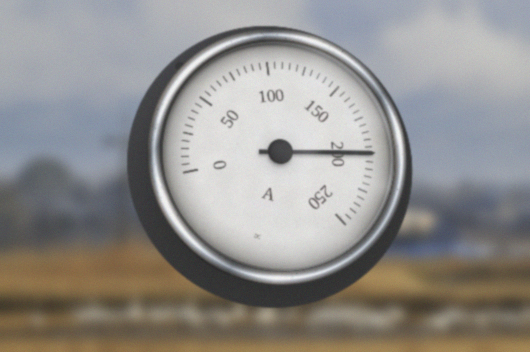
200 A
